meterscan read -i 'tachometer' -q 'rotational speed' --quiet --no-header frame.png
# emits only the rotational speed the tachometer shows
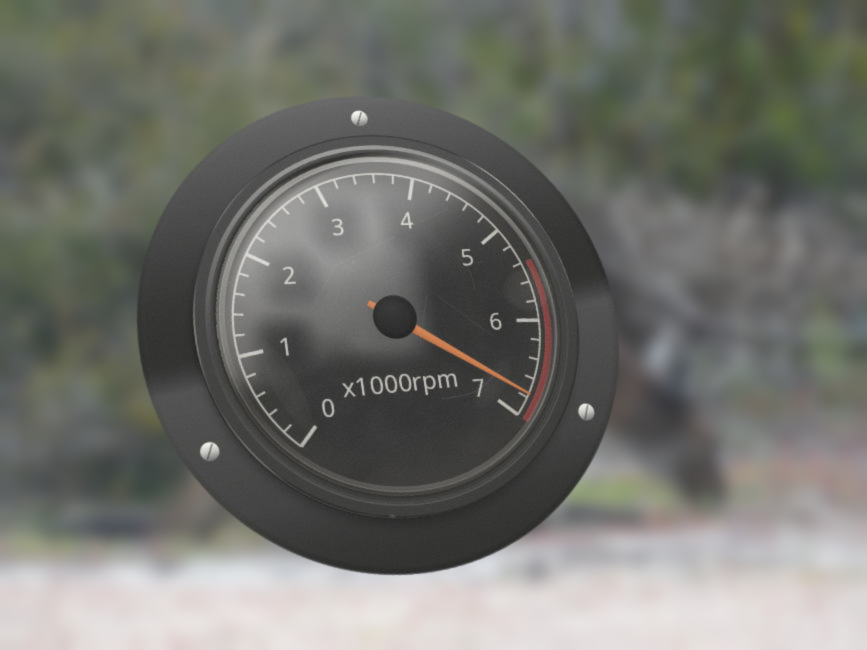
6800 rpm
